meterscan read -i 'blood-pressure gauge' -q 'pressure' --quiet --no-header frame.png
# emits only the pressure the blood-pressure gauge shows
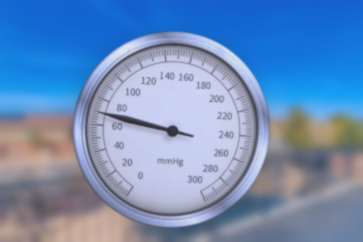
70 mmHg
